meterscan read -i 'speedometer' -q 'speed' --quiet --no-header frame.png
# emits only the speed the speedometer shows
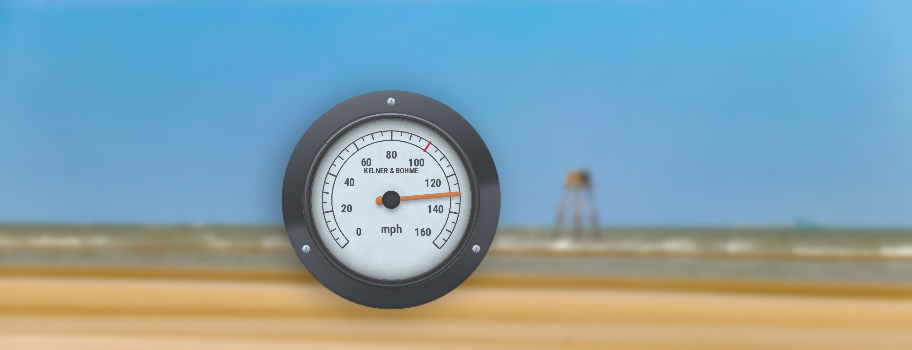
130 mph
